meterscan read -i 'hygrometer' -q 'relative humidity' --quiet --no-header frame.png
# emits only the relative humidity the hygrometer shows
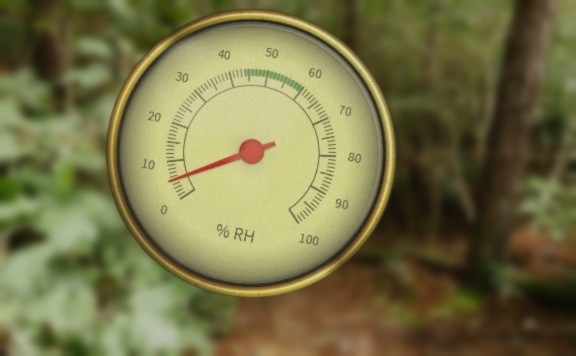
5 %
